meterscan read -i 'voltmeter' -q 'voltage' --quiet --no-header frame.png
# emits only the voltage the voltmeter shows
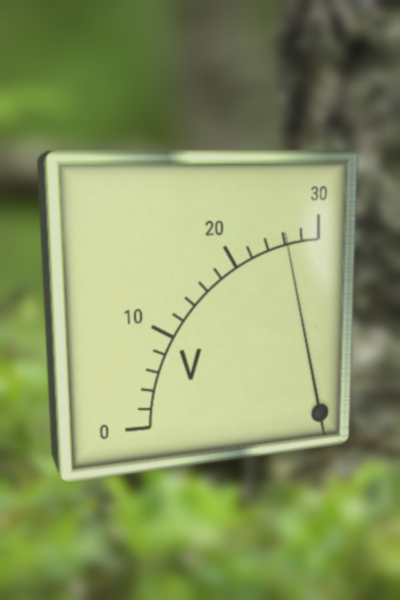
26 V
